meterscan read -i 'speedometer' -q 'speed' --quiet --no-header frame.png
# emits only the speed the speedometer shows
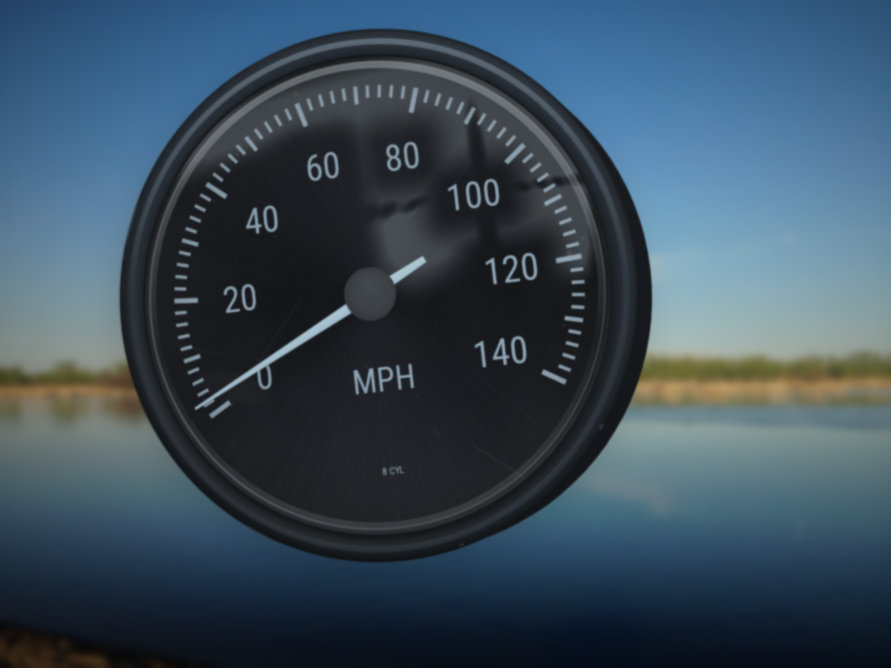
2 mph
